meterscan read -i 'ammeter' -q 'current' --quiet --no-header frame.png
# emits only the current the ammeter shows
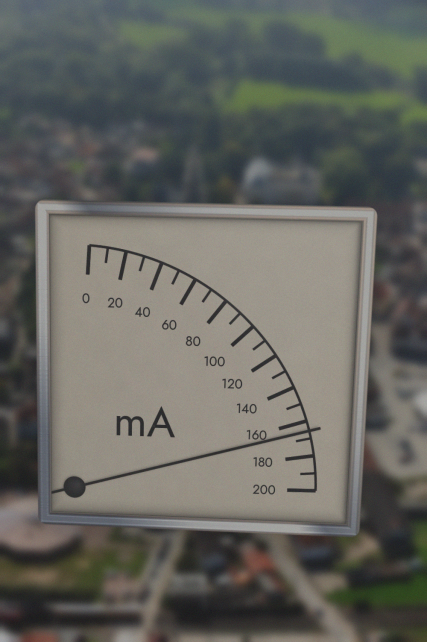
165 mA
